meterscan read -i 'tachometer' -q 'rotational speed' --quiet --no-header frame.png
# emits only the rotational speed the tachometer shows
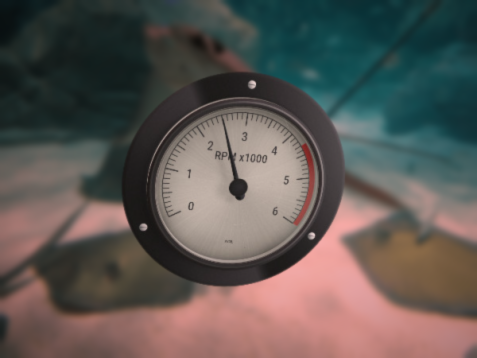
2500 rpm
